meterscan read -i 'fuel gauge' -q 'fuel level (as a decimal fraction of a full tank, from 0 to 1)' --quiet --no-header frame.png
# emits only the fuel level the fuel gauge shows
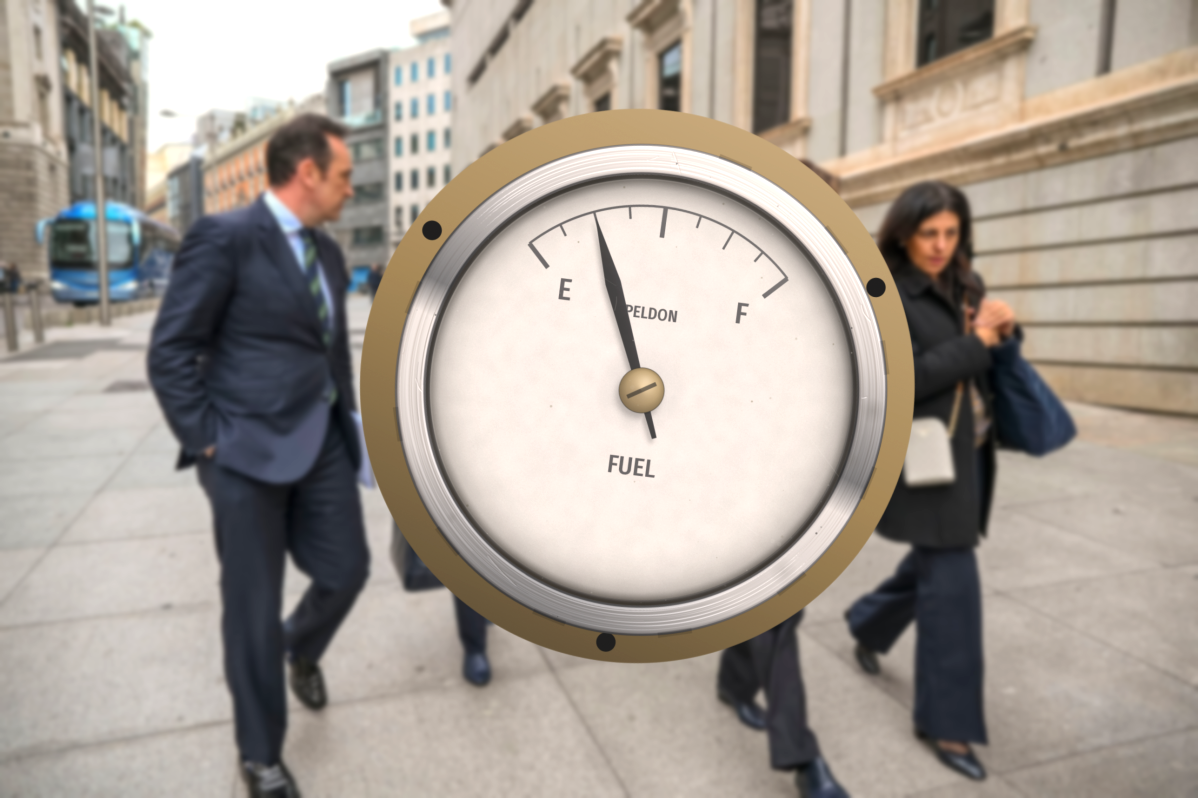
0.25
